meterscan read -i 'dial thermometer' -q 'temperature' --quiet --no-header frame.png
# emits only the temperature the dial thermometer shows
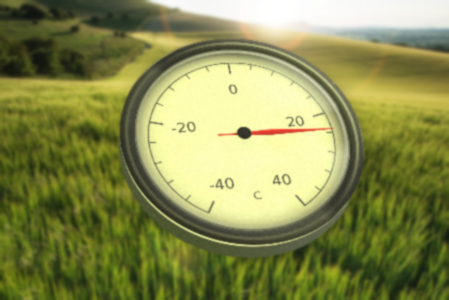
24 °C
